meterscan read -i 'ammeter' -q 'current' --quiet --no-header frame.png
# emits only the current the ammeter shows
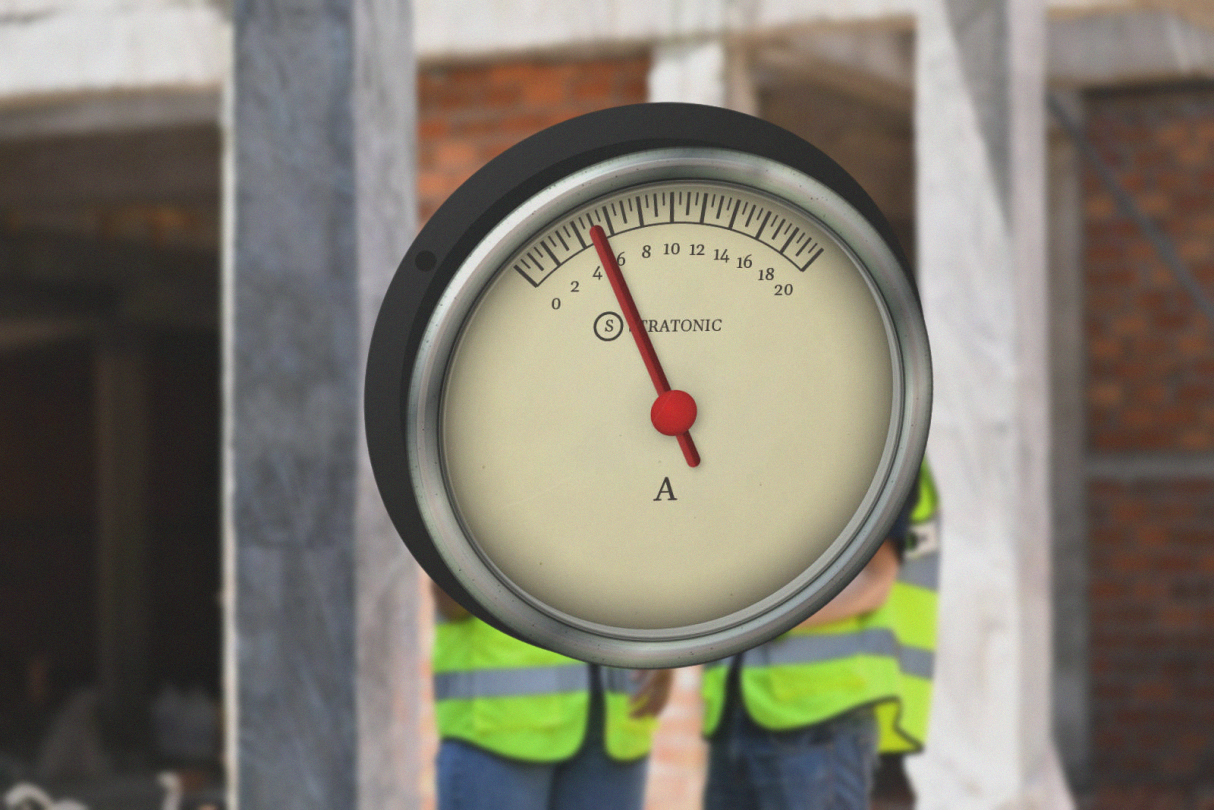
5 A
